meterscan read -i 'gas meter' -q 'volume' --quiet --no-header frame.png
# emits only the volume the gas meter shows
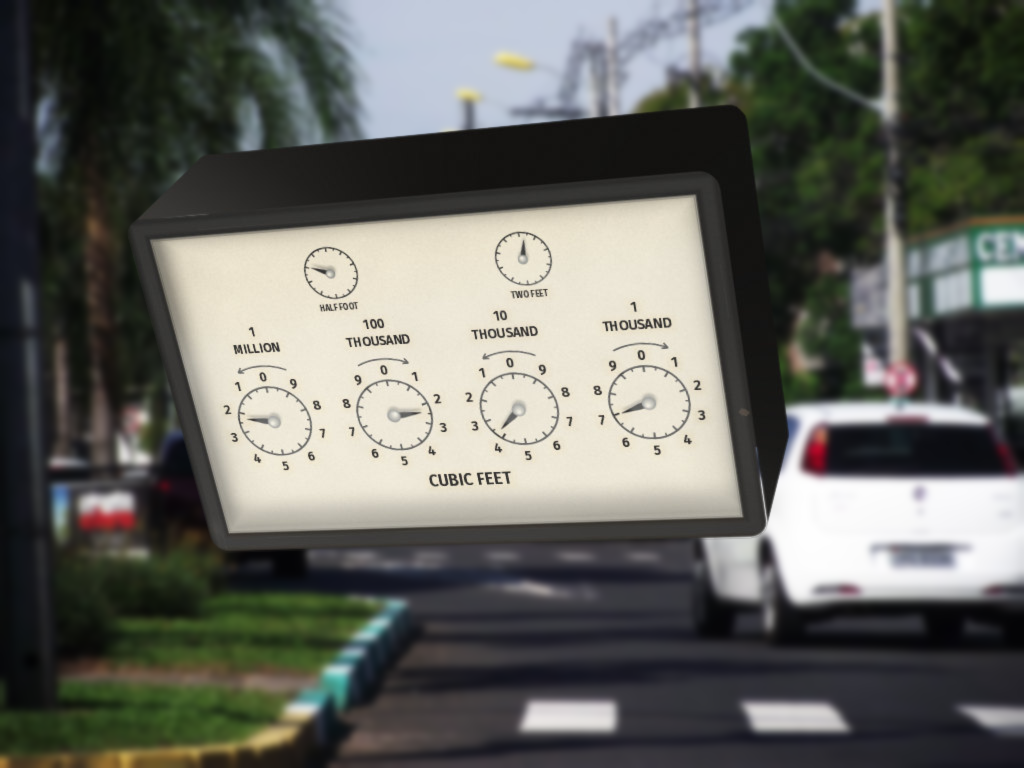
223700 ft³
